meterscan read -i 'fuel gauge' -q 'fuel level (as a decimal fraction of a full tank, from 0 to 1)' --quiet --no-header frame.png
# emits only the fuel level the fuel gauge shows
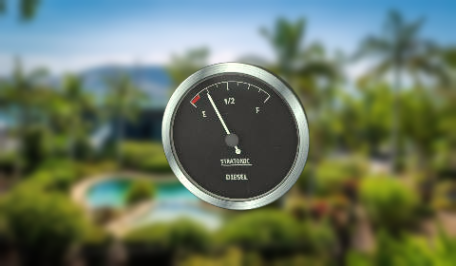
0.25
